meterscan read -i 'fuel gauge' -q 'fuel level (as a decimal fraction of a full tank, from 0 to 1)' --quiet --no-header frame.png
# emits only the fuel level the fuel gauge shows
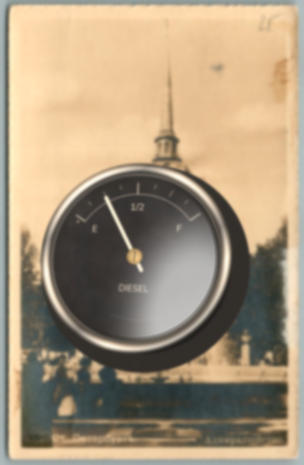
0.25
